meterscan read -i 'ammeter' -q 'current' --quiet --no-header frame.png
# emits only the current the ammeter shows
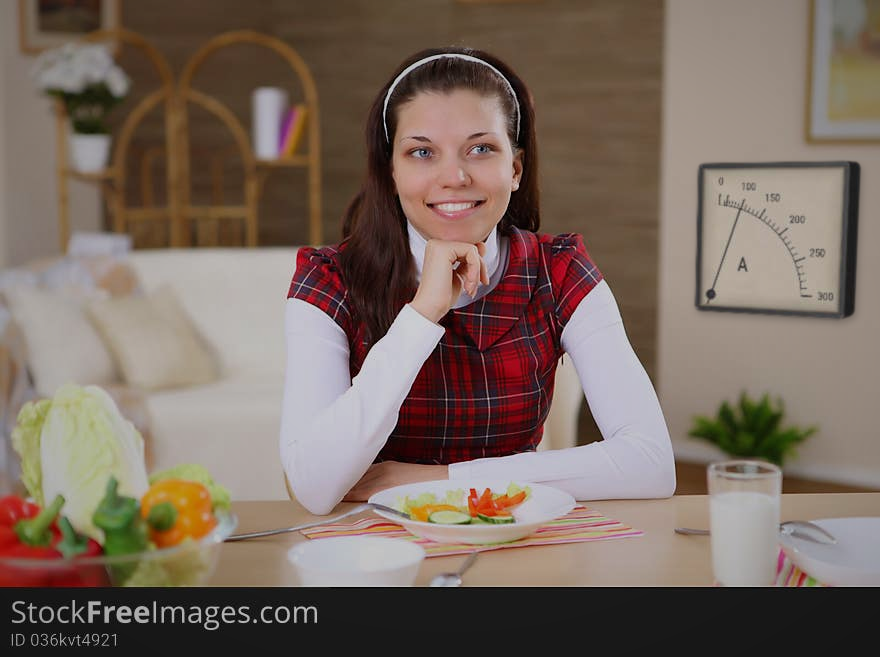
100 A
